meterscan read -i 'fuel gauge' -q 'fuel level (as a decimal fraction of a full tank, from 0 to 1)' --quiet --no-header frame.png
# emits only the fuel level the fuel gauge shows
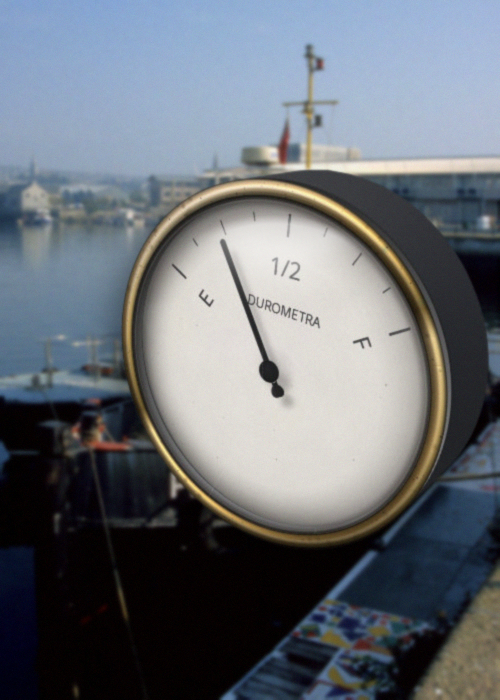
0.25
